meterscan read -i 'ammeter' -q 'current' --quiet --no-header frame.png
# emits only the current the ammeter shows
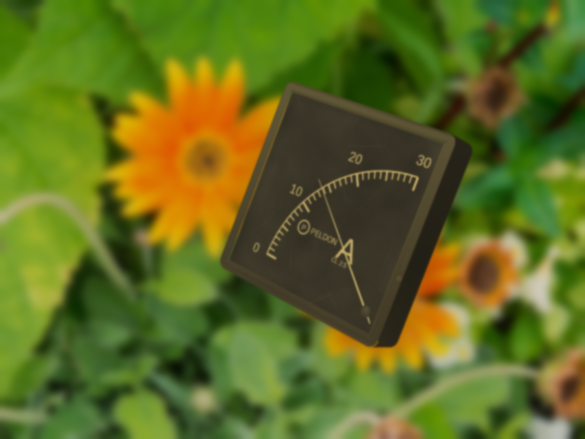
14 A
